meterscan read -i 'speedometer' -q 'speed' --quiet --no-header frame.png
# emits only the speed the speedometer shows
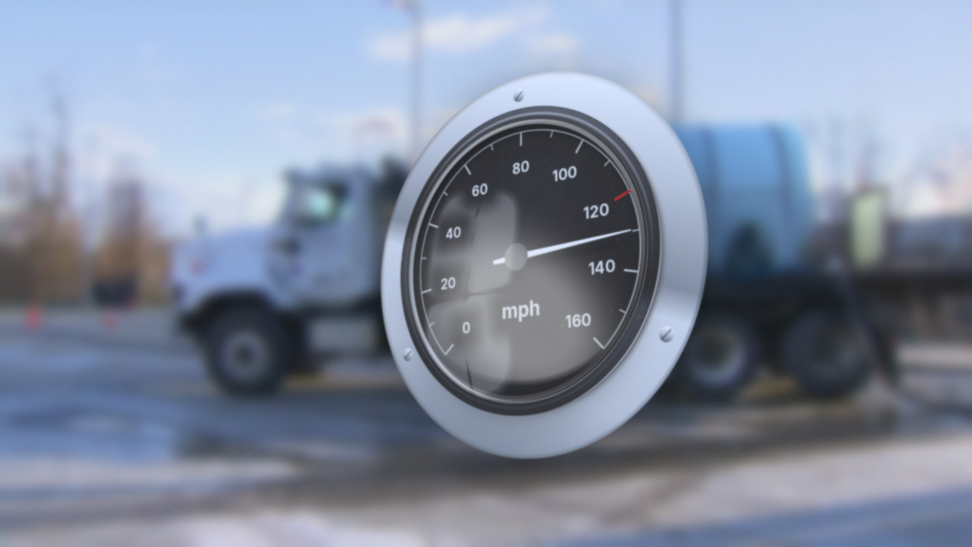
130 mph
